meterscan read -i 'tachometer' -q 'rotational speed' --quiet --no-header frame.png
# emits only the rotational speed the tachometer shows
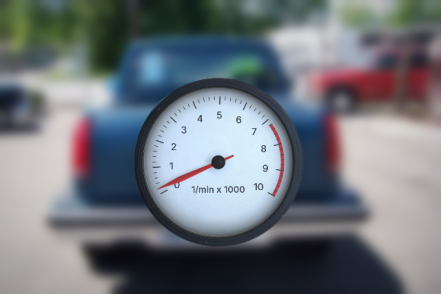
200 rpm
